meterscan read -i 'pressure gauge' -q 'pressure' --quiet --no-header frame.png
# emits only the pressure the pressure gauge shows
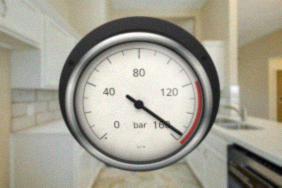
155 bar
